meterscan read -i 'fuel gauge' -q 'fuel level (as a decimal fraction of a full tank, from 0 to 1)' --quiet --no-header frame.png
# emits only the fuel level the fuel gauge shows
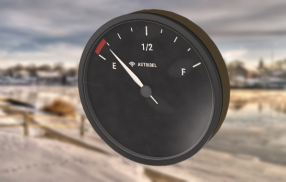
0.125
